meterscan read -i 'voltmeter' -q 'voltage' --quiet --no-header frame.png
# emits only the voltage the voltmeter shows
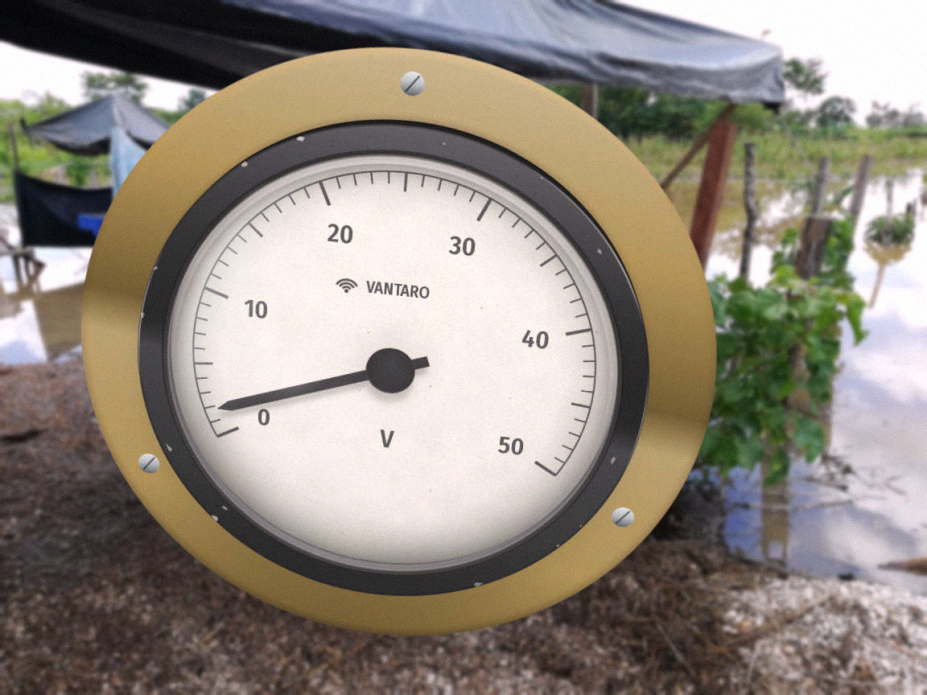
2 V
